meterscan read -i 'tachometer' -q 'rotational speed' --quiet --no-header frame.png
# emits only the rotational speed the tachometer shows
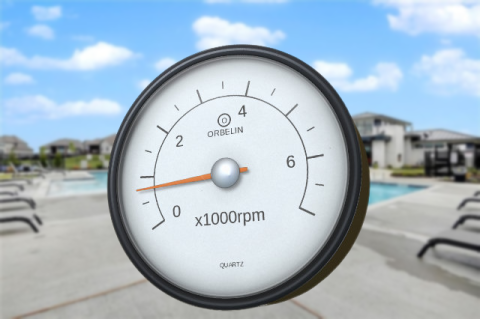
750 rpm
